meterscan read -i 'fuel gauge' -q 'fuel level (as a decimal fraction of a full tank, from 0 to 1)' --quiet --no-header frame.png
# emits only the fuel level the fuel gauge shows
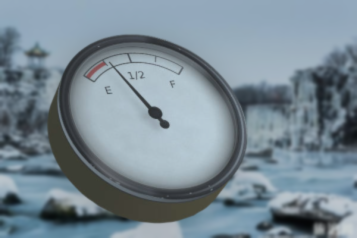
0.25
